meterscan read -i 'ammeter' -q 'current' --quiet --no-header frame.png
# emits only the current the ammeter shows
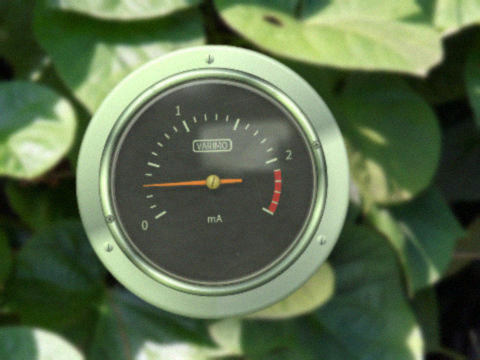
0.3 mA
